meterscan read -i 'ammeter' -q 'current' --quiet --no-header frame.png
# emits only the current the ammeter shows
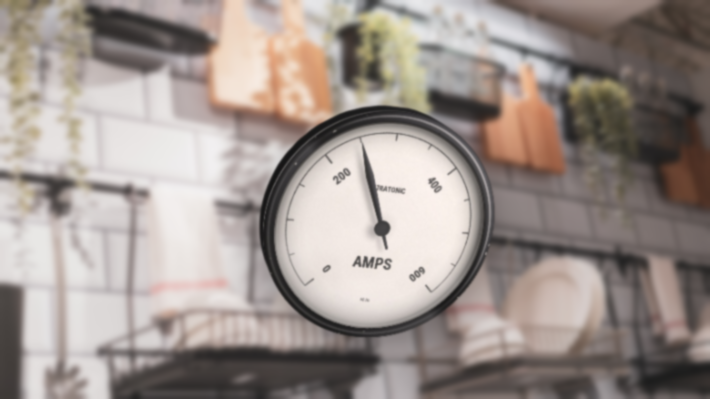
250 A
